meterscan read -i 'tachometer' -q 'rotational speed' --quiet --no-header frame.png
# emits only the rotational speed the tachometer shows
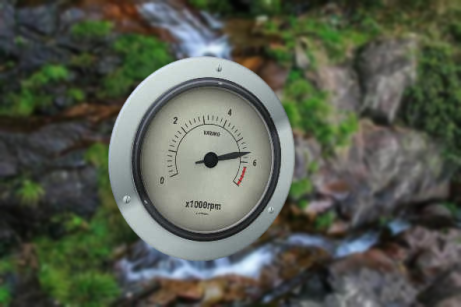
5600 rpm
